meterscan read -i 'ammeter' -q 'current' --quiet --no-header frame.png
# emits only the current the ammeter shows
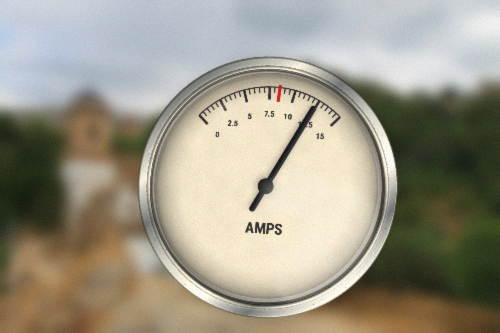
12.5 A
